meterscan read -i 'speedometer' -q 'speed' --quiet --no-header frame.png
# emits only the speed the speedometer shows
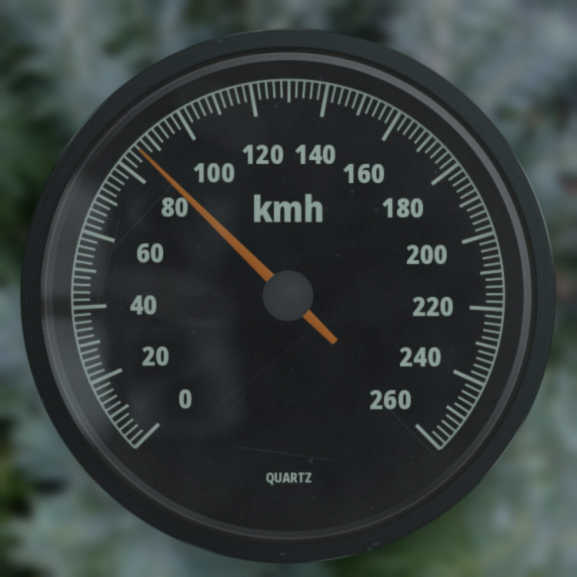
86 km/h
